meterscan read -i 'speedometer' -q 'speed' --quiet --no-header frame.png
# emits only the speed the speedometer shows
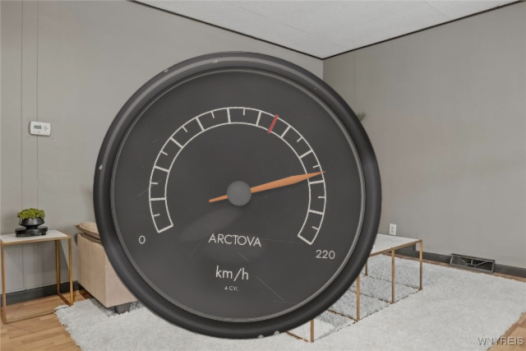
175 km/h
